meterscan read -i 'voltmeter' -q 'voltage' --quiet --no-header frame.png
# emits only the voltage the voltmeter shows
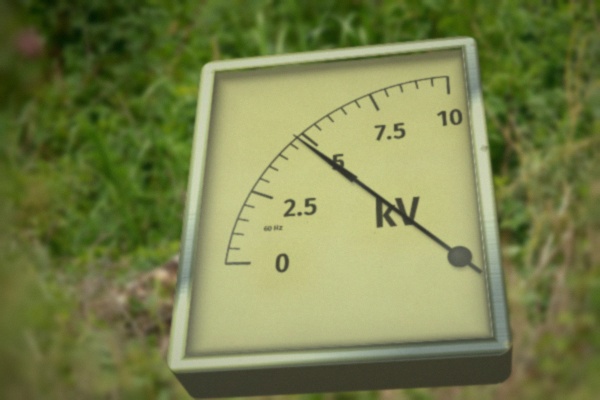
4.75 kV
